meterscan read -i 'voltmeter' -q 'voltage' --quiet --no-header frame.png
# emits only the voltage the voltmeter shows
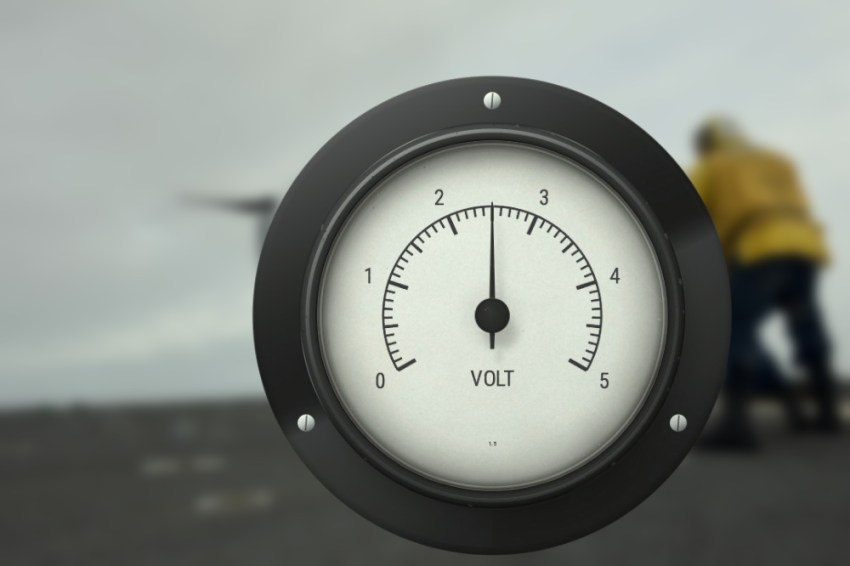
2.5 V
